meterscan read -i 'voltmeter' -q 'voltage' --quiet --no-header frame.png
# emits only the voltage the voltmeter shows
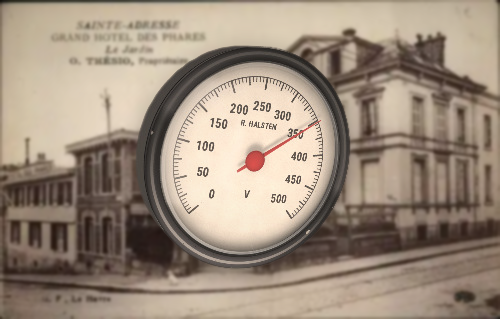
350 V
